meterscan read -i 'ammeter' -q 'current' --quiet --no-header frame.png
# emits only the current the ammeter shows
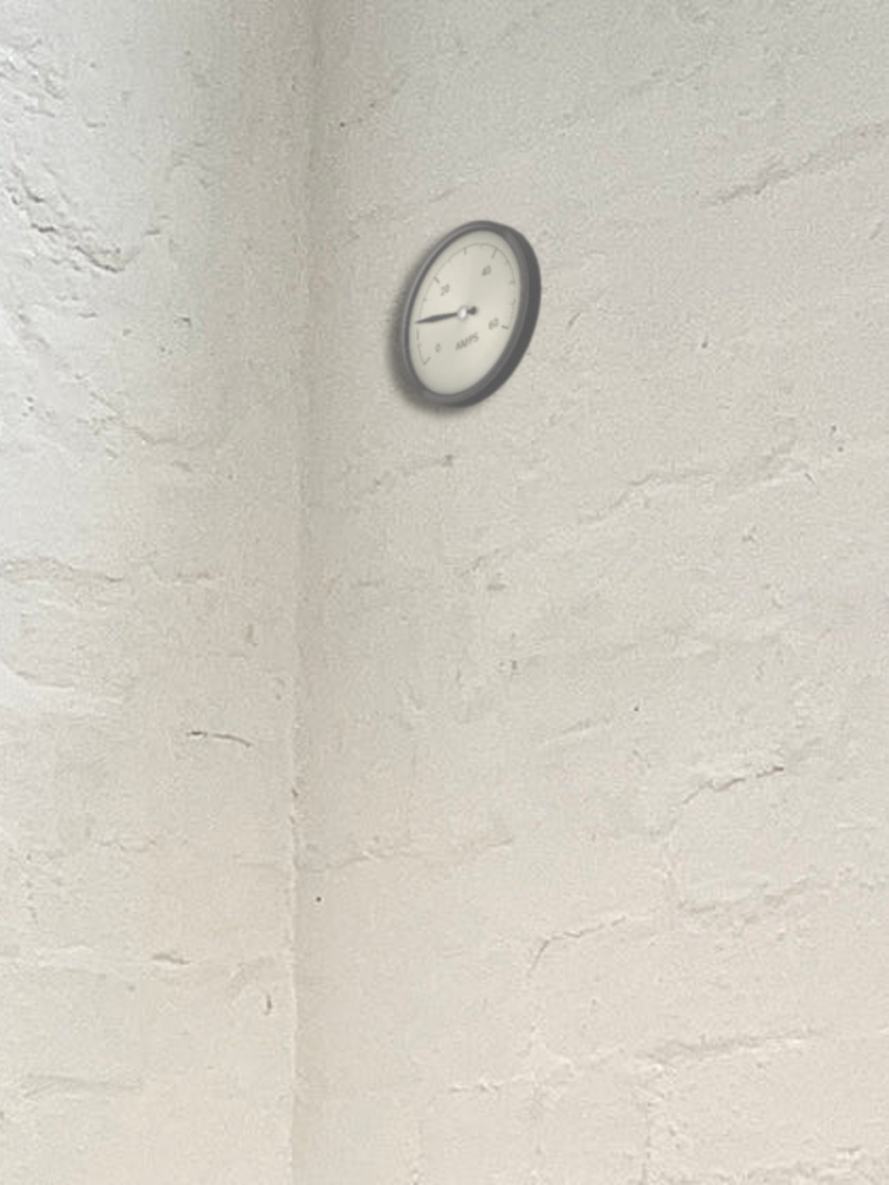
10 A
